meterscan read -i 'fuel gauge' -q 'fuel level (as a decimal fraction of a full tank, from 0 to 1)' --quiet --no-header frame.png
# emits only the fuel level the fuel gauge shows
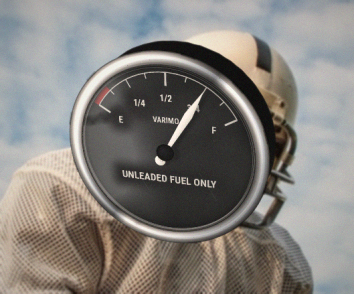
0.75
